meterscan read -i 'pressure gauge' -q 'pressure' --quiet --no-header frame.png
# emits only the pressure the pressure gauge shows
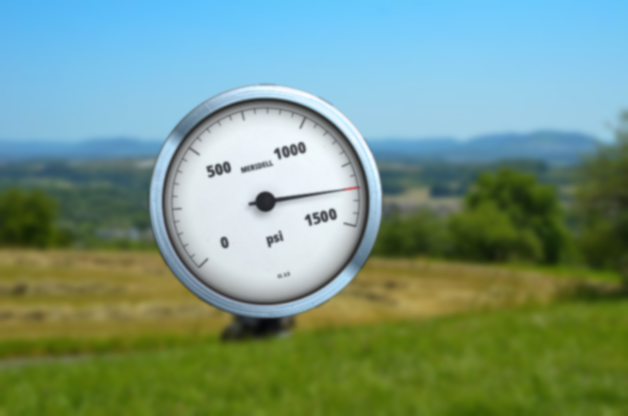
1350 psi
